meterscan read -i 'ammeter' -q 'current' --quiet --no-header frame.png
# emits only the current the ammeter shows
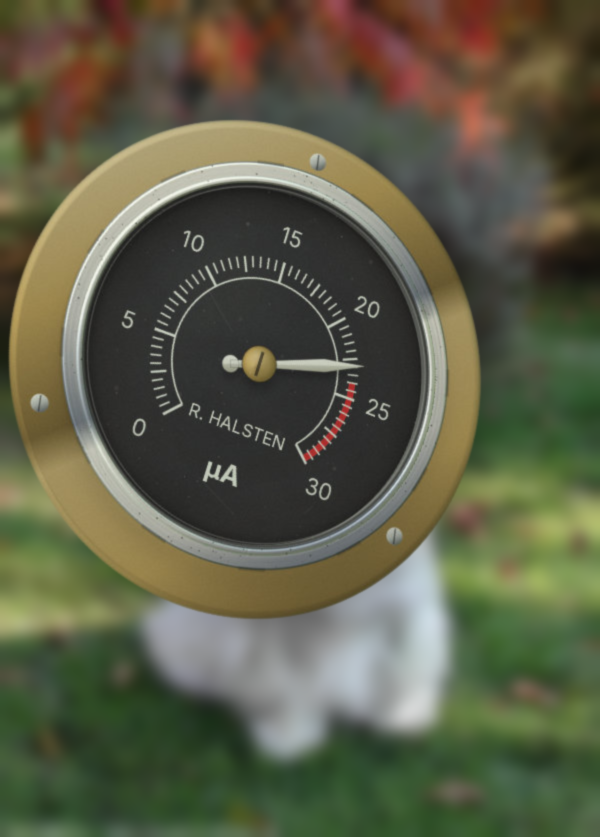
23 µA
